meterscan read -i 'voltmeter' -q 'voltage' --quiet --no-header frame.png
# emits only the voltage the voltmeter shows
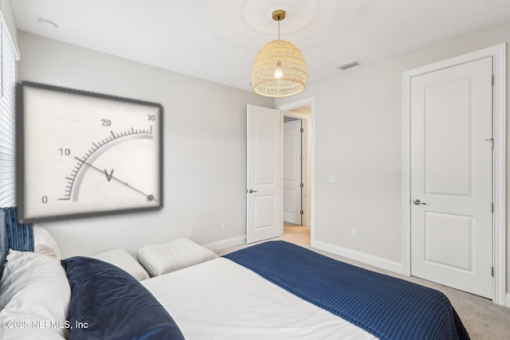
10 V
